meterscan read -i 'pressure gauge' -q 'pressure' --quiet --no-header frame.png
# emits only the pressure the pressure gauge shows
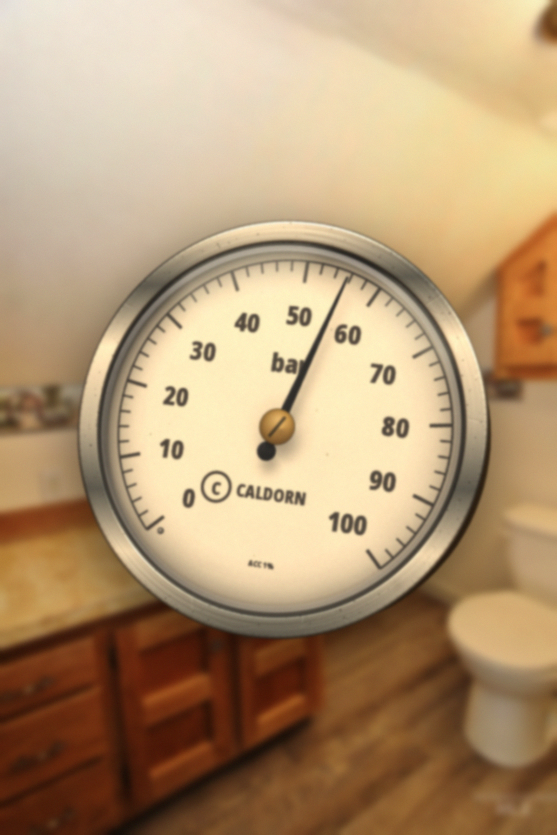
56 bar
